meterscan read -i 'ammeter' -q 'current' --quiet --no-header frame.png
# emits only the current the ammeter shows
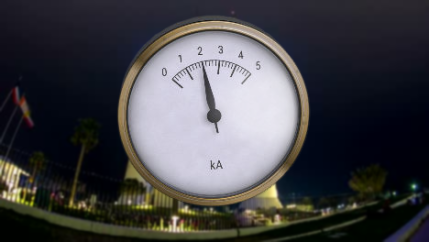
2 kA
